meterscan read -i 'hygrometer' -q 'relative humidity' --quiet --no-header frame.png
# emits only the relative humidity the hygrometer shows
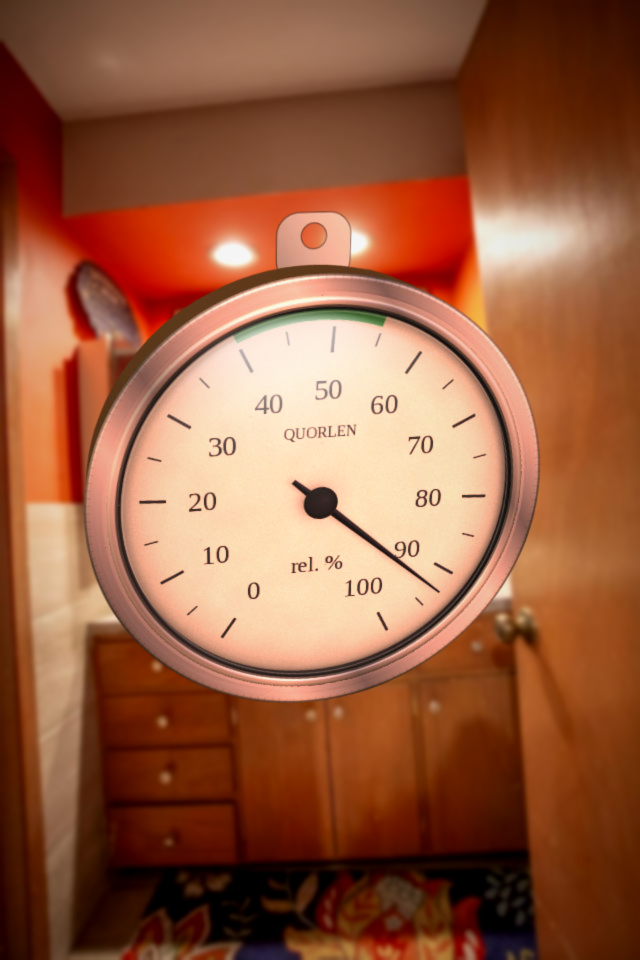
92.5 %
